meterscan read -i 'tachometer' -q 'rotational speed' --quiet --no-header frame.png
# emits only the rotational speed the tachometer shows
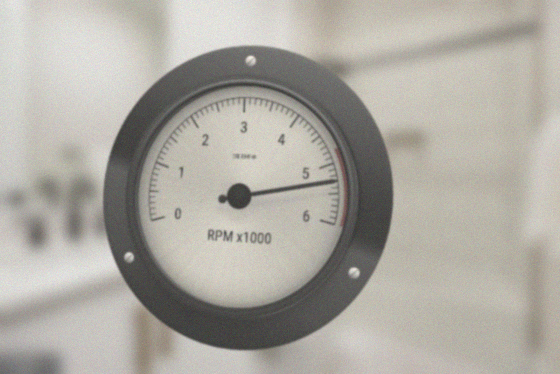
5300 rpm
